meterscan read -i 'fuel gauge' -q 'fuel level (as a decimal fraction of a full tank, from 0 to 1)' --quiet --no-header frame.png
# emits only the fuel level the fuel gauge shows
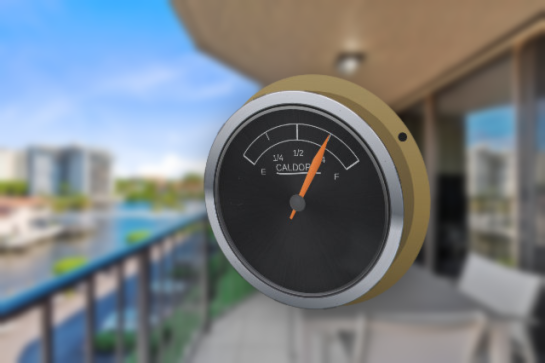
0.75
